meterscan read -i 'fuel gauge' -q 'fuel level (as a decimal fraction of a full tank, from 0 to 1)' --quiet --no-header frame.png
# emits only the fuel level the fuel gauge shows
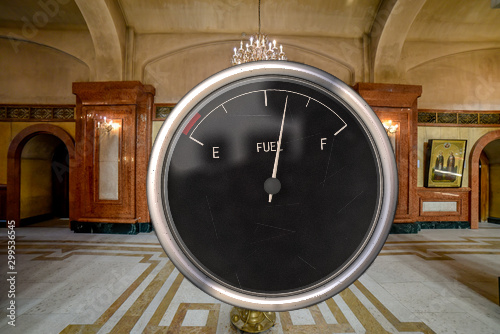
0.625
